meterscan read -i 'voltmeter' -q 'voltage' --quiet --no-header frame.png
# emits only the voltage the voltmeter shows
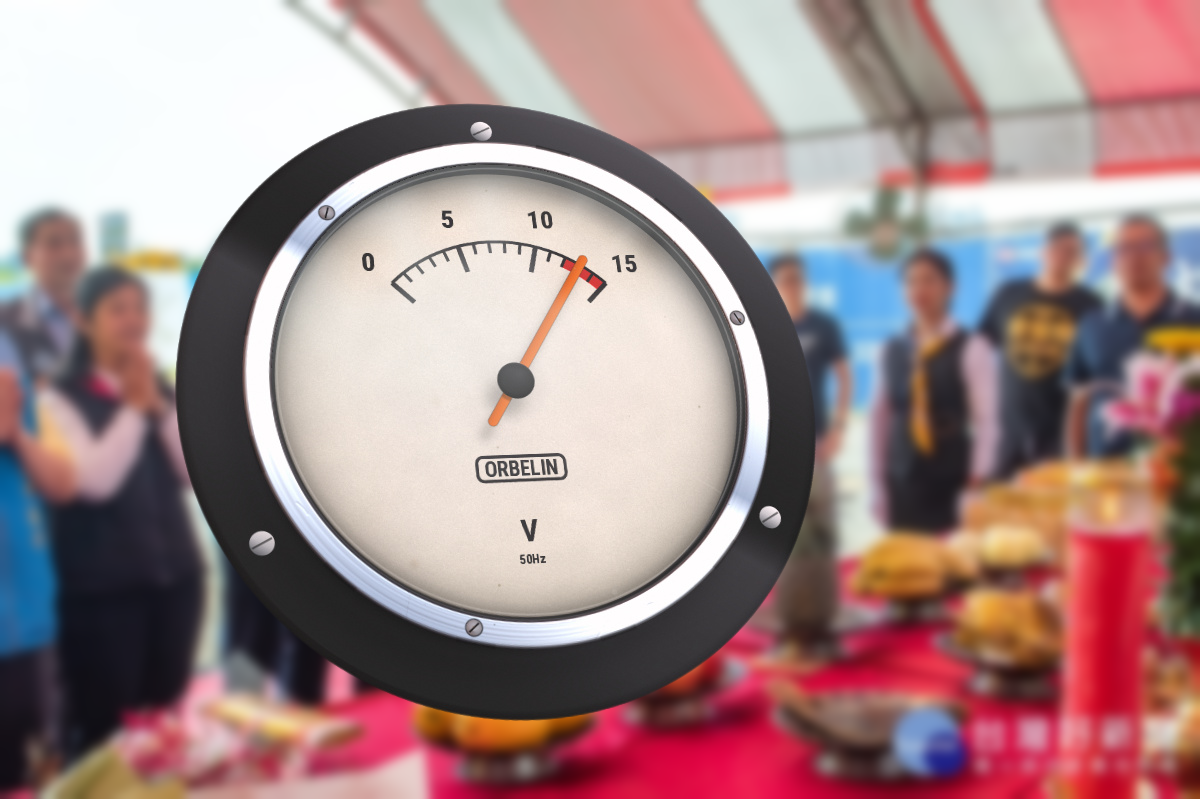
13 V
